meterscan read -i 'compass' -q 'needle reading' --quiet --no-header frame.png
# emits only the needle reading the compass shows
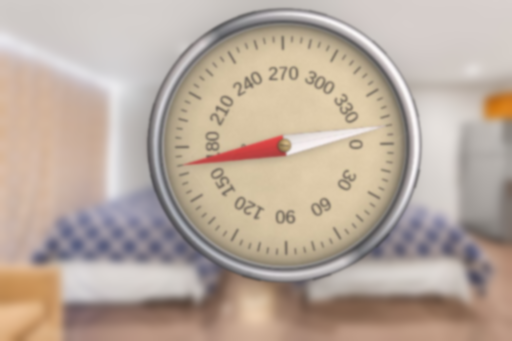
170 °
